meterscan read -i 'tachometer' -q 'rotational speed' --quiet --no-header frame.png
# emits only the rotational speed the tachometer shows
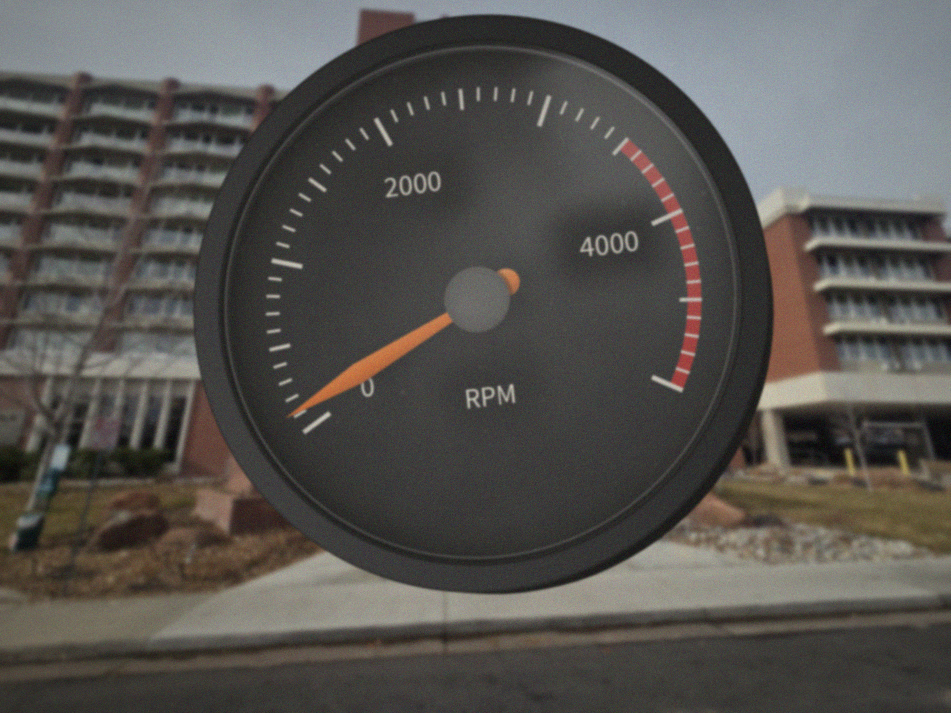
100 rpm
